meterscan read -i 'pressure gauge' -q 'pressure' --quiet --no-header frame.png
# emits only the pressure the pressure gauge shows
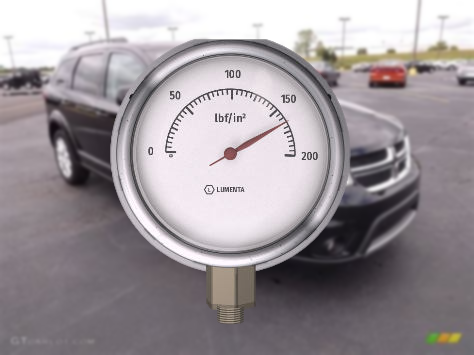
165 psi
